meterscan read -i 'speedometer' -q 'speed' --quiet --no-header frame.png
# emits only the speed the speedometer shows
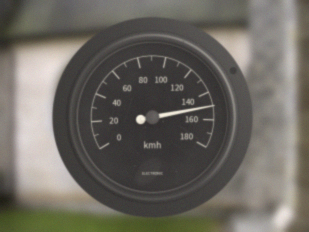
150 km/h
